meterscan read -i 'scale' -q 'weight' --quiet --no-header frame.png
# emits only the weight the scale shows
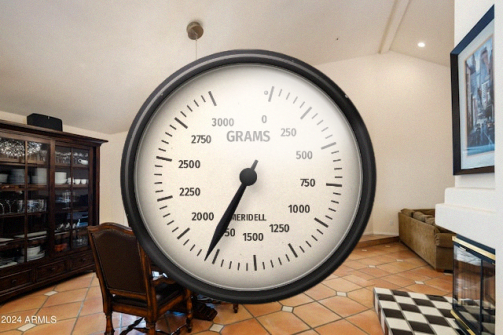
1800 g
